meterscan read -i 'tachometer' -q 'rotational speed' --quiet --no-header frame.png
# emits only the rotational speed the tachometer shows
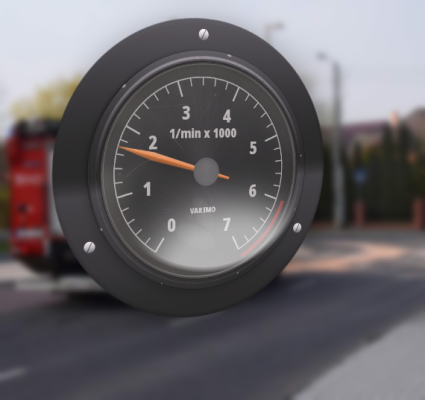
1700 rpm
